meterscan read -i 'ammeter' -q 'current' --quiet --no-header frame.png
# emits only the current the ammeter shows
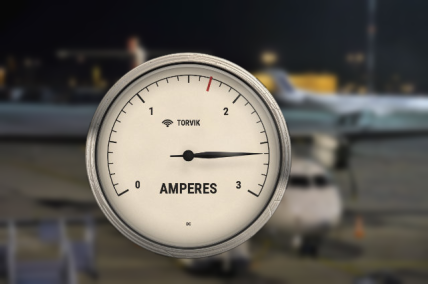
2.6 A
